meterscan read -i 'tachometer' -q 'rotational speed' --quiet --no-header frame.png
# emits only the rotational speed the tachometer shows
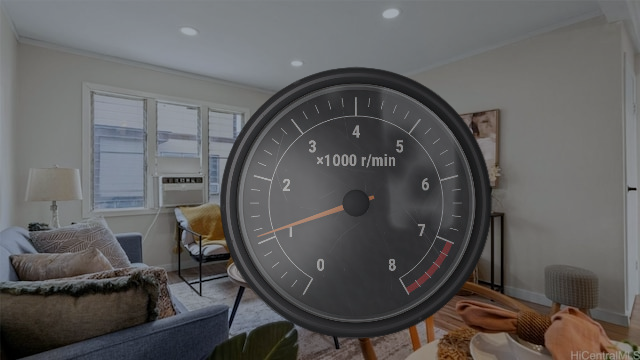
1100 rpm
